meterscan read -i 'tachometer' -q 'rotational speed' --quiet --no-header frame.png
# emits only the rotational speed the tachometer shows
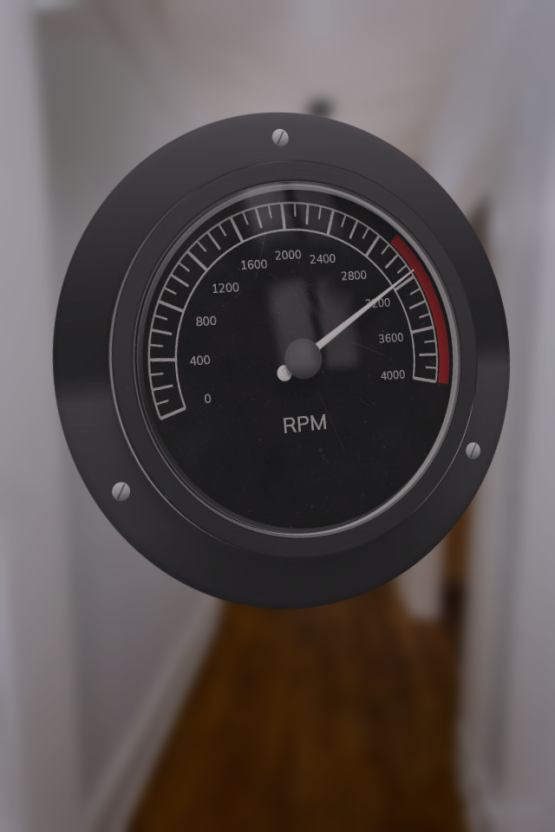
3150 rpm
